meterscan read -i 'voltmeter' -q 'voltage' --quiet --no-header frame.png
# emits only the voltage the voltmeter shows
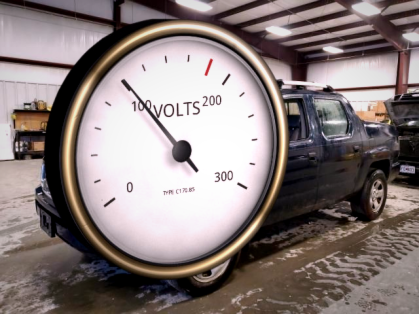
100 V
